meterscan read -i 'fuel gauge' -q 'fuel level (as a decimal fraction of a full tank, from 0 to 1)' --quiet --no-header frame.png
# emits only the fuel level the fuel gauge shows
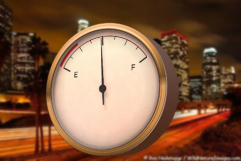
0.5
